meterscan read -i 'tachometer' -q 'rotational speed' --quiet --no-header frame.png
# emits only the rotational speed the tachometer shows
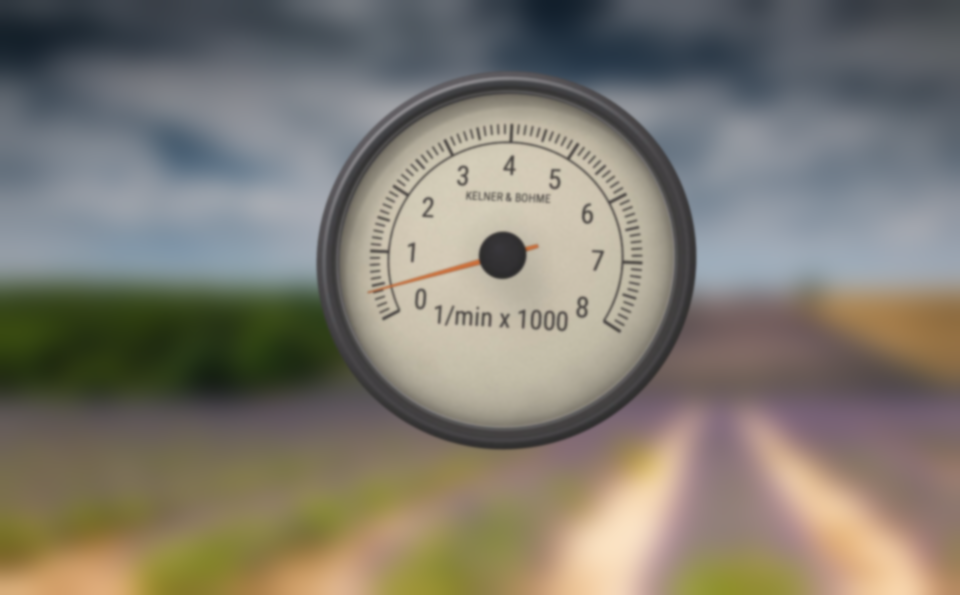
400 rpm
